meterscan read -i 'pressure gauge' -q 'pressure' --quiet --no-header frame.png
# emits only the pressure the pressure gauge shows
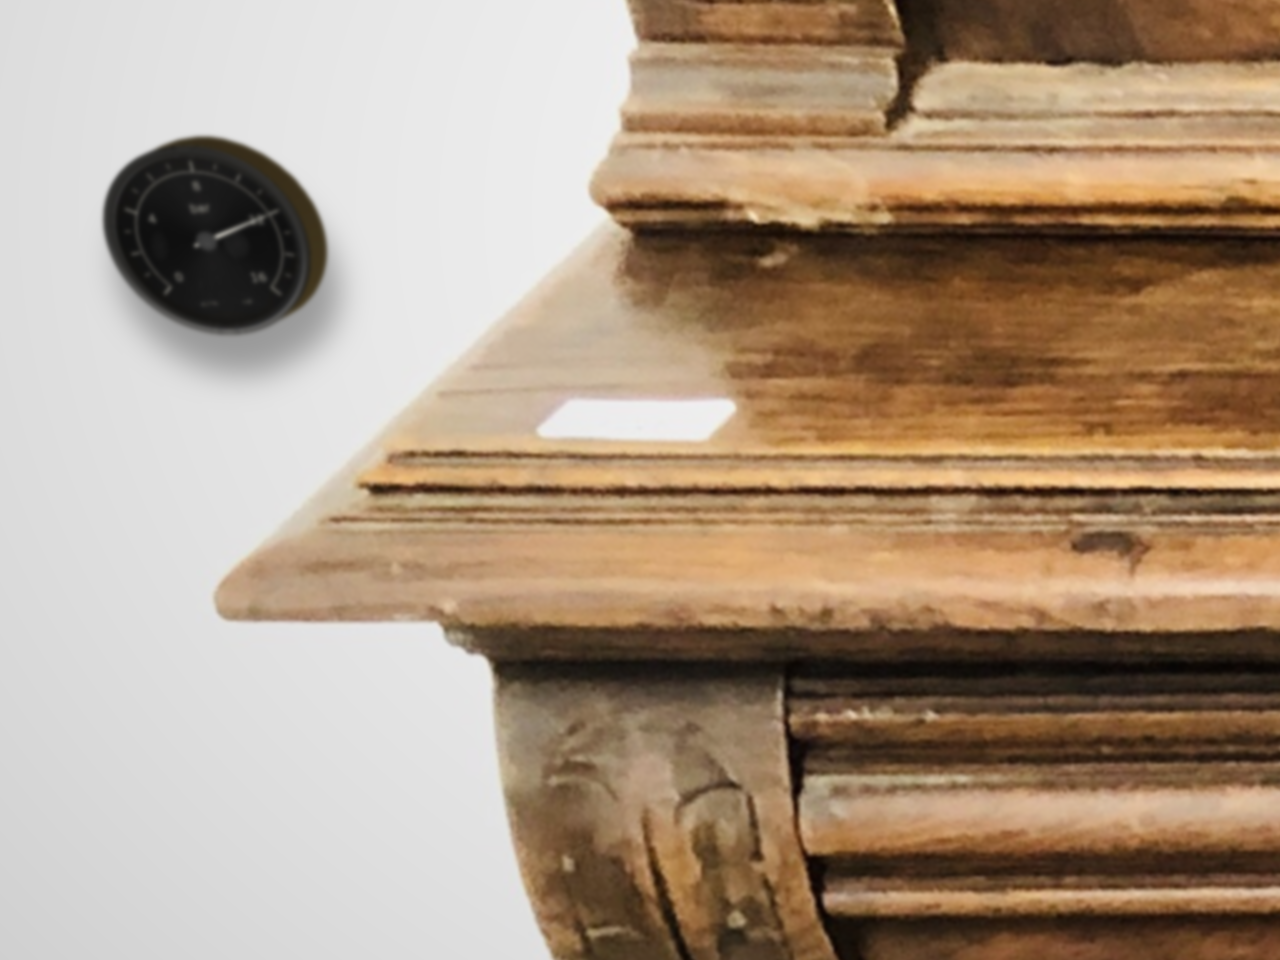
12 bar
